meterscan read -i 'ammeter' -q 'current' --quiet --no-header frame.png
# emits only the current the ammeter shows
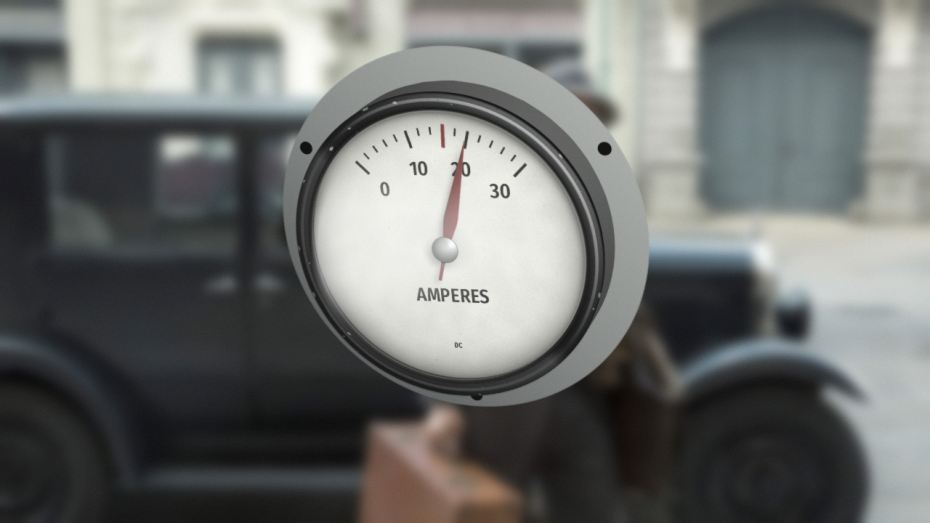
20 A
